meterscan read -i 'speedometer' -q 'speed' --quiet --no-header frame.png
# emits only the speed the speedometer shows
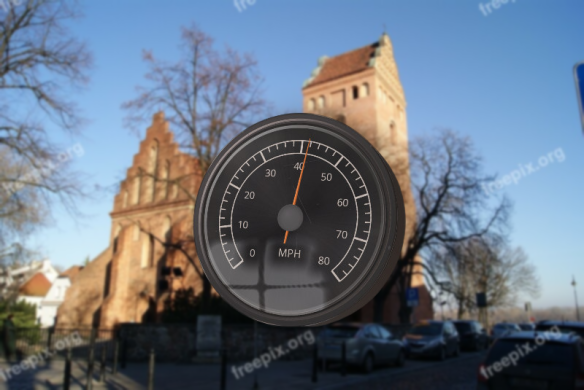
42 mph
